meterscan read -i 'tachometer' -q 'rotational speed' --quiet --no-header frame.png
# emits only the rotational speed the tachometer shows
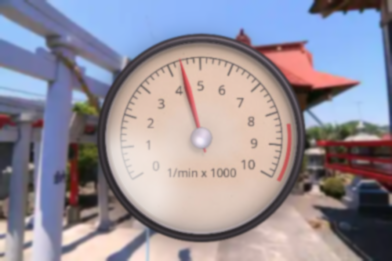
4400 rpm
